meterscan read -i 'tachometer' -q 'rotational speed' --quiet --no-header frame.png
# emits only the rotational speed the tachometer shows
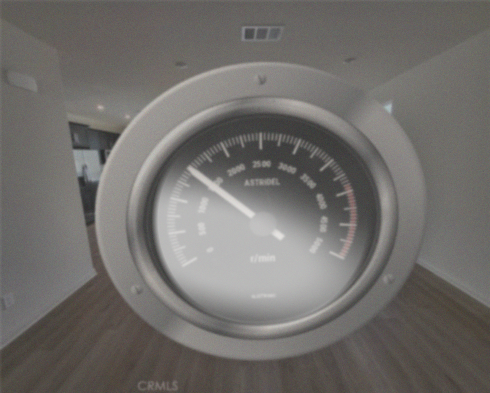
1500 rpm
